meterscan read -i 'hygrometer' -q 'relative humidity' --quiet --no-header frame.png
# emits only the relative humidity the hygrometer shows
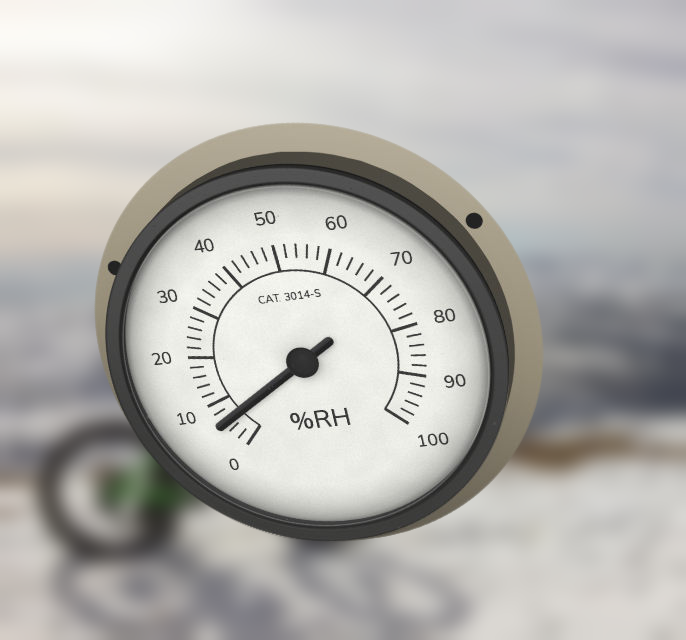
6 %
